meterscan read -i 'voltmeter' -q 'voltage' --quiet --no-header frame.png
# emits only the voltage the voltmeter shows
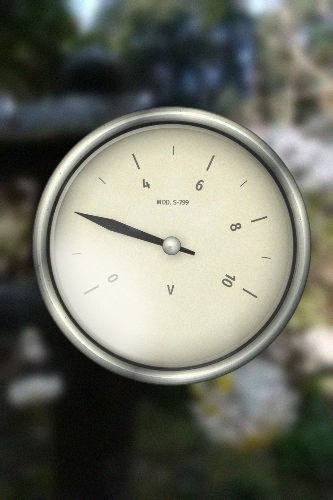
2 V
